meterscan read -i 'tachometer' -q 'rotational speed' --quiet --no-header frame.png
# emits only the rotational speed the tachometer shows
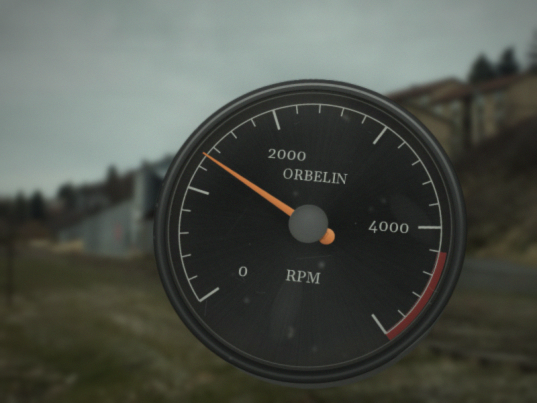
1300 rpm
